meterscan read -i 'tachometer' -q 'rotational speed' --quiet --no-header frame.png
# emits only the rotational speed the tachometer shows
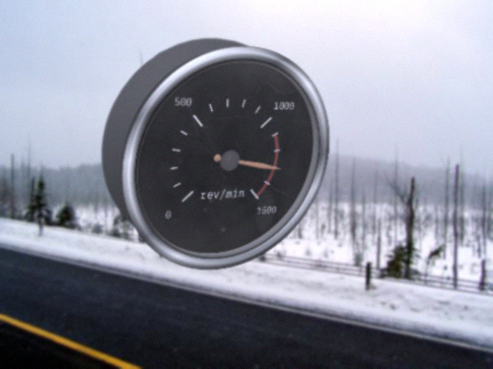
1300 rpm
